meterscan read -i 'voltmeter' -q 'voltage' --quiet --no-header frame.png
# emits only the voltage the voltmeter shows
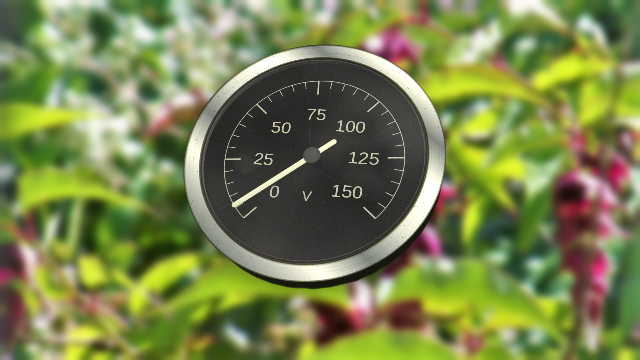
5 V
